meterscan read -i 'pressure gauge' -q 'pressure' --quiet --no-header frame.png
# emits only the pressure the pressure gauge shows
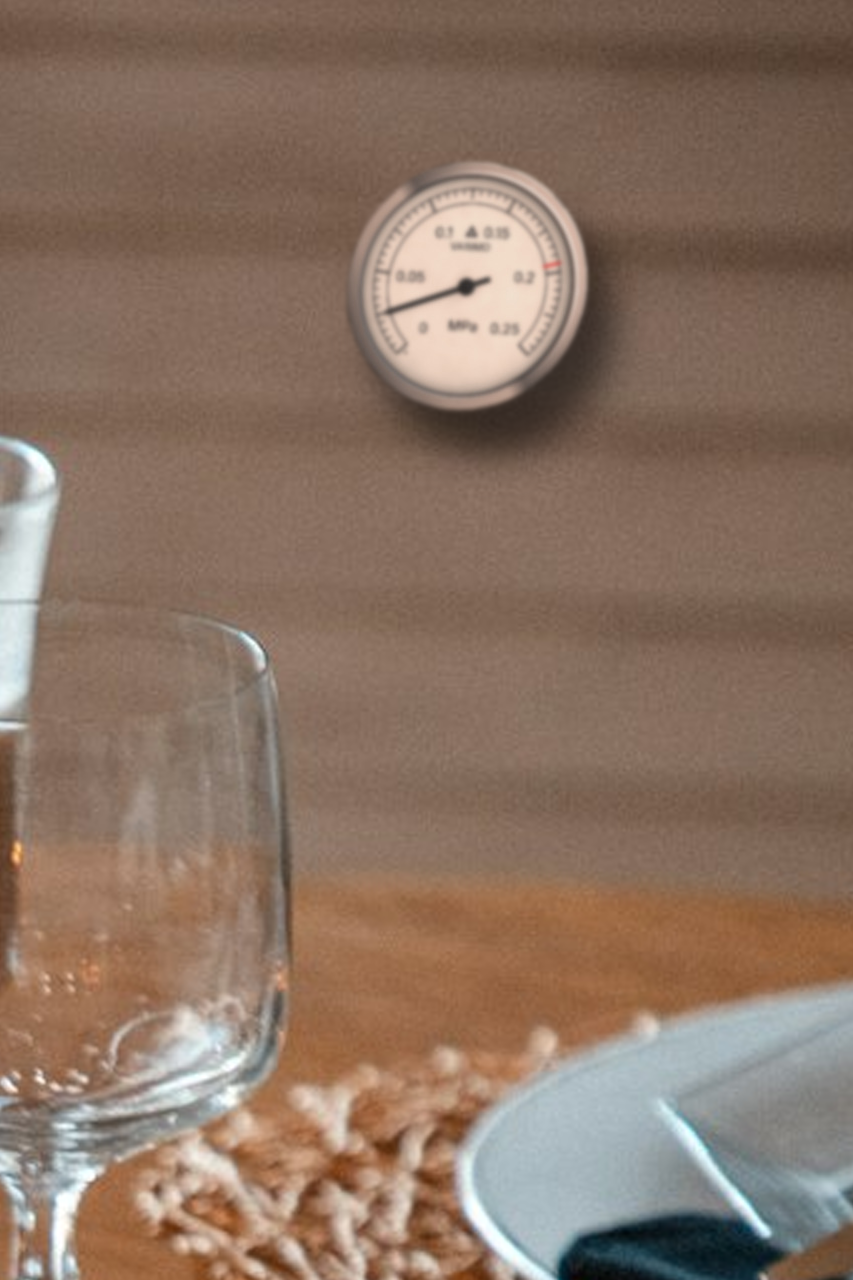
0.025 MPa
